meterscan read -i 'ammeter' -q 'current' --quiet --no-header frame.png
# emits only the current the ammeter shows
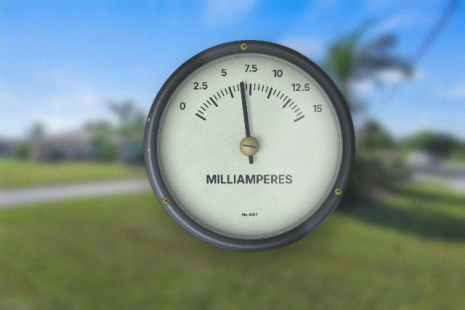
6.5 mA
